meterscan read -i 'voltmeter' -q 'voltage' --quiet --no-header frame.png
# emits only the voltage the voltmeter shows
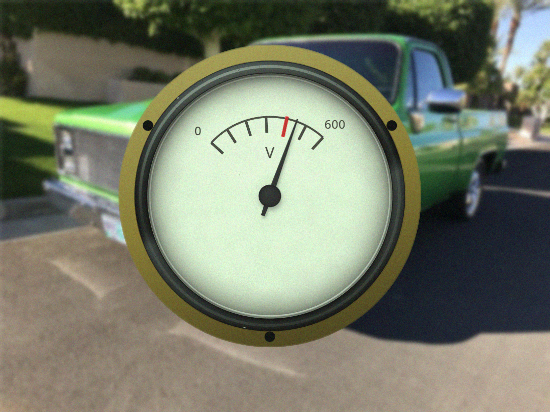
450 V
